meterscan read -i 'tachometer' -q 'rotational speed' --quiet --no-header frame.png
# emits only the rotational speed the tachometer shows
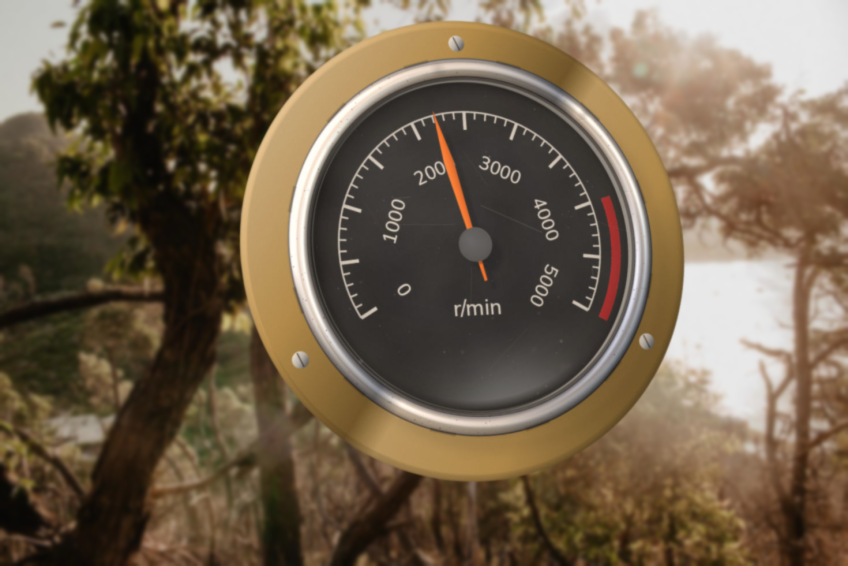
2200 rpm
